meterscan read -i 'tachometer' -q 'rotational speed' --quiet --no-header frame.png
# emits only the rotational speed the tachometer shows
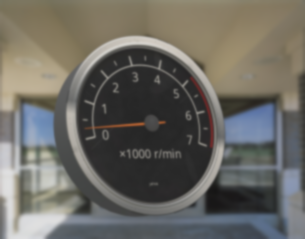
250 rpm
